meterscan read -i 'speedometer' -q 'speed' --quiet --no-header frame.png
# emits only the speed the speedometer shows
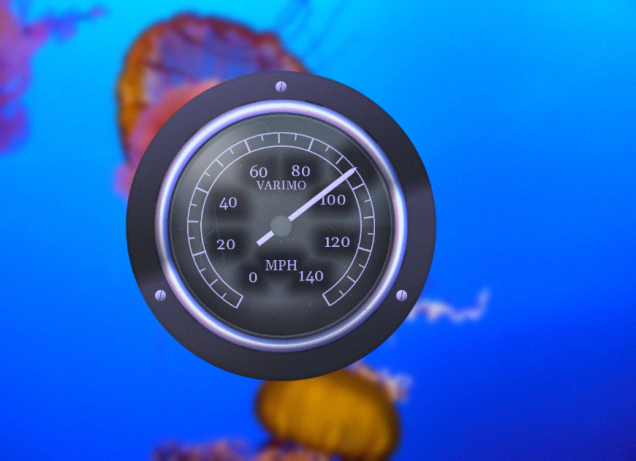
95 mph
